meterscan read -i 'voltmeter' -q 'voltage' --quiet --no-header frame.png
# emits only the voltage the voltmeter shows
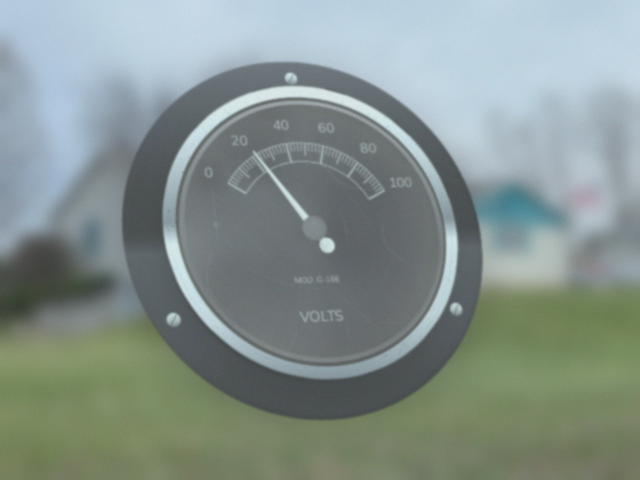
20 V
